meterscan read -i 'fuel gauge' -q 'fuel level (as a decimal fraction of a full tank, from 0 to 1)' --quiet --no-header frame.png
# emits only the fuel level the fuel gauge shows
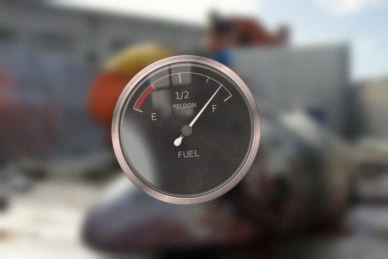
0.875
